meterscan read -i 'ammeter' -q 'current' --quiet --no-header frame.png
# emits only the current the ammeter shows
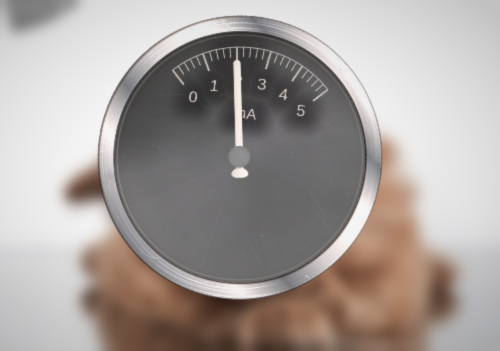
2 mA
